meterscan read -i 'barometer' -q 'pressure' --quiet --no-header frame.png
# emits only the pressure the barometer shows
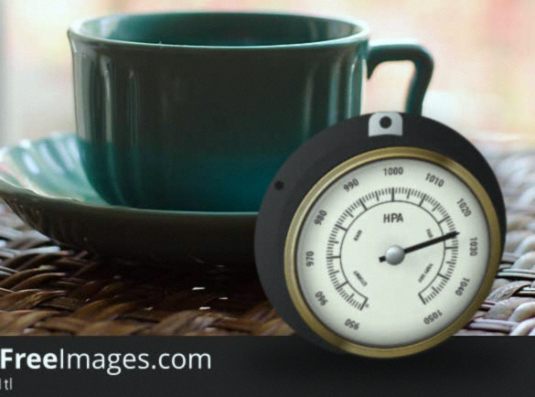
1025 hPa
